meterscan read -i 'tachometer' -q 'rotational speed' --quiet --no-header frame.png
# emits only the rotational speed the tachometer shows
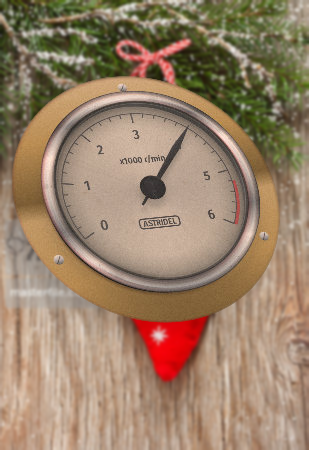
4000 rpm
